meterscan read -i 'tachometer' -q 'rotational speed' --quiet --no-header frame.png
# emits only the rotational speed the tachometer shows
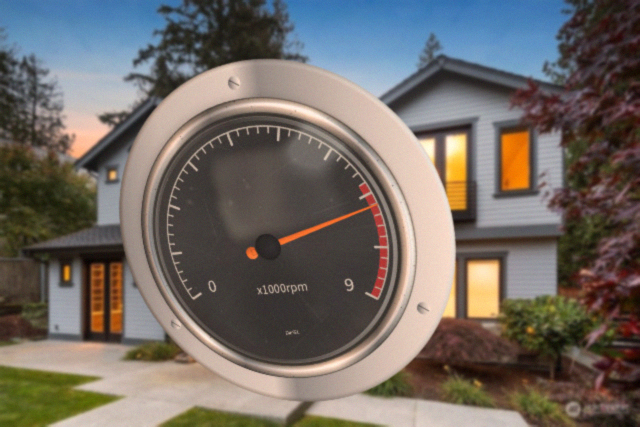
7200 rpm
